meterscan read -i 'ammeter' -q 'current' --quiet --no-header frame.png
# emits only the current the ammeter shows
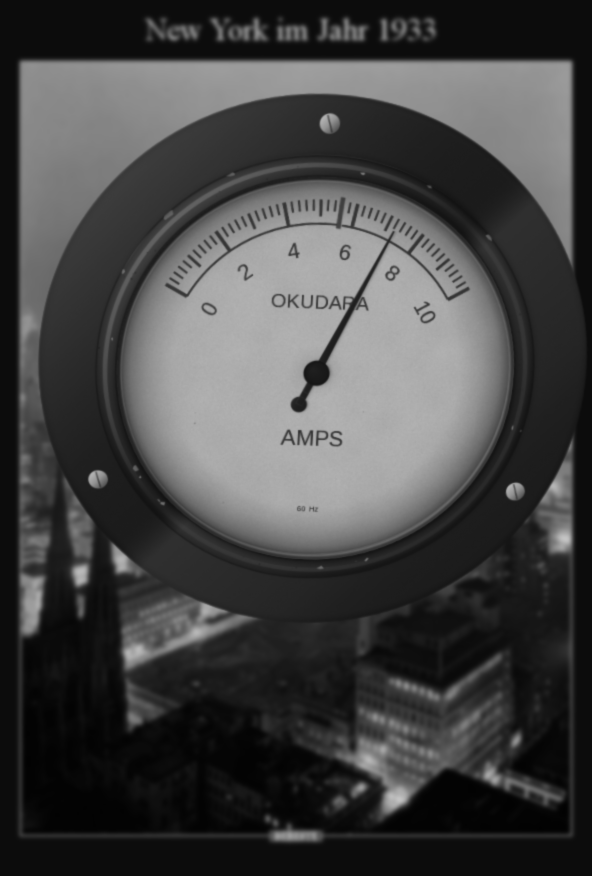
7.2 A
